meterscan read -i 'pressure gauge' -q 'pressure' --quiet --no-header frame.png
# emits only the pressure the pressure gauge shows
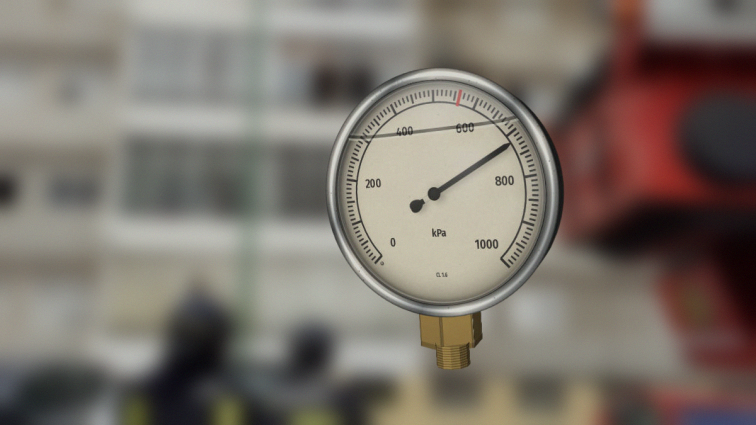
720 kPa
